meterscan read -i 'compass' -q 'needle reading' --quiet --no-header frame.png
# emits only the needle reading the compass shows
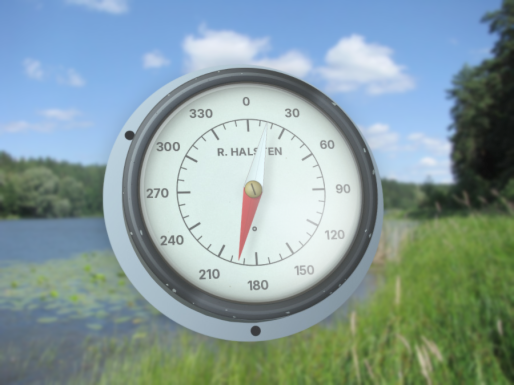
195 °
